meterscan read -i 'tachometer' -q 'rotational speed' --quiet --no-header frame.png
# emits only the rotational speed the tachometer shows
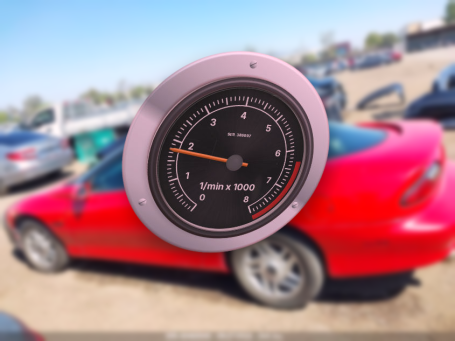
1800 rpm
